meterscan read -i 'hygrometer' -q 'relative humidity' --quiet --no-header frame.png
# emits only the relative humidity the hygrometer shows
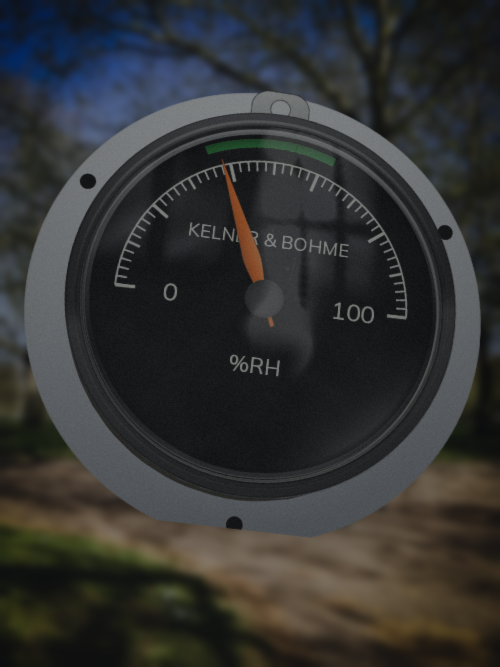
38 %
